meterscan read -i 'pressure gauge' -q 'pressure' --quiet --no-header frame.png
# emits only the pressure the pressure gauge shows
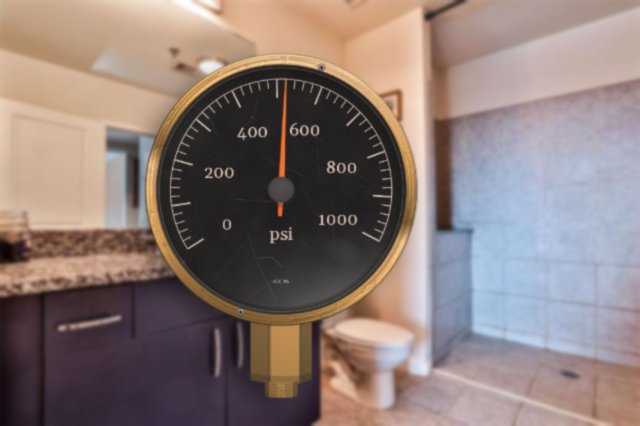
520 psi
